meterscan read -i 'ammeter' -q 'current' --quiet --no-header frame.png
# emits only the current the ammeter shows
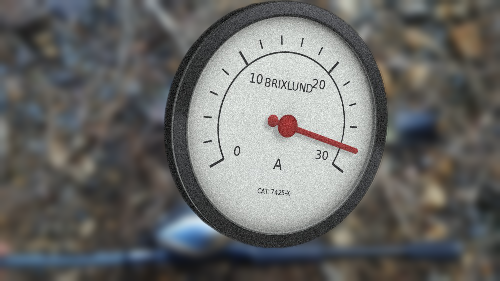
28 A
